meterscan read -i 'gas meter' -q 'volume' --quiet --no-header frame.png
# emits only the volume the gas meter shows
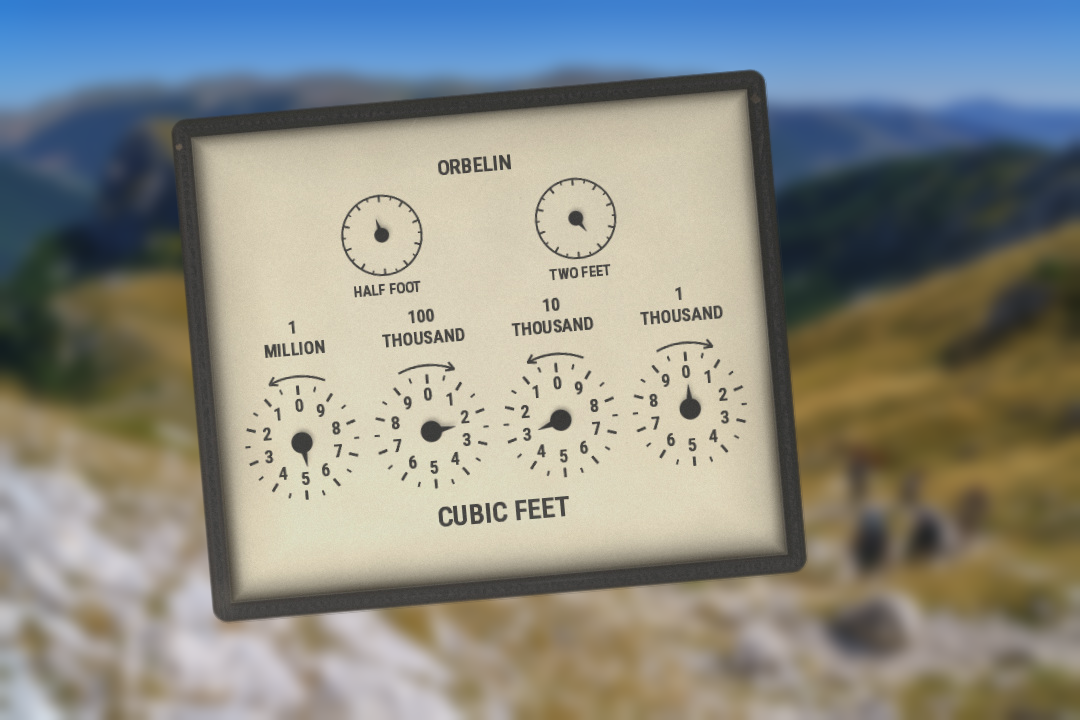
523000 ft³
